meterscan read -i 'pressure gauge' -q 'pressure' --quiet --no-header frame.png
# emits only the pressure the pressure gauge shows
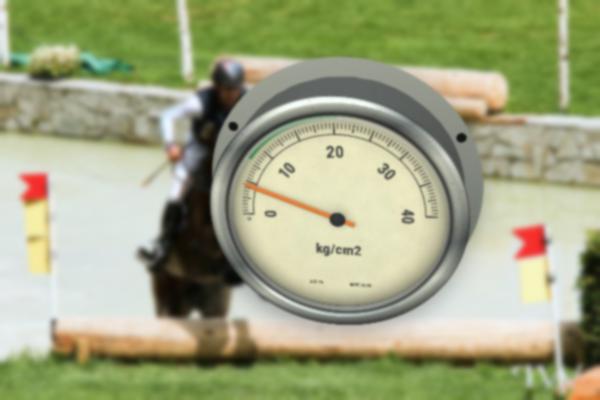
5 kg/cm²
